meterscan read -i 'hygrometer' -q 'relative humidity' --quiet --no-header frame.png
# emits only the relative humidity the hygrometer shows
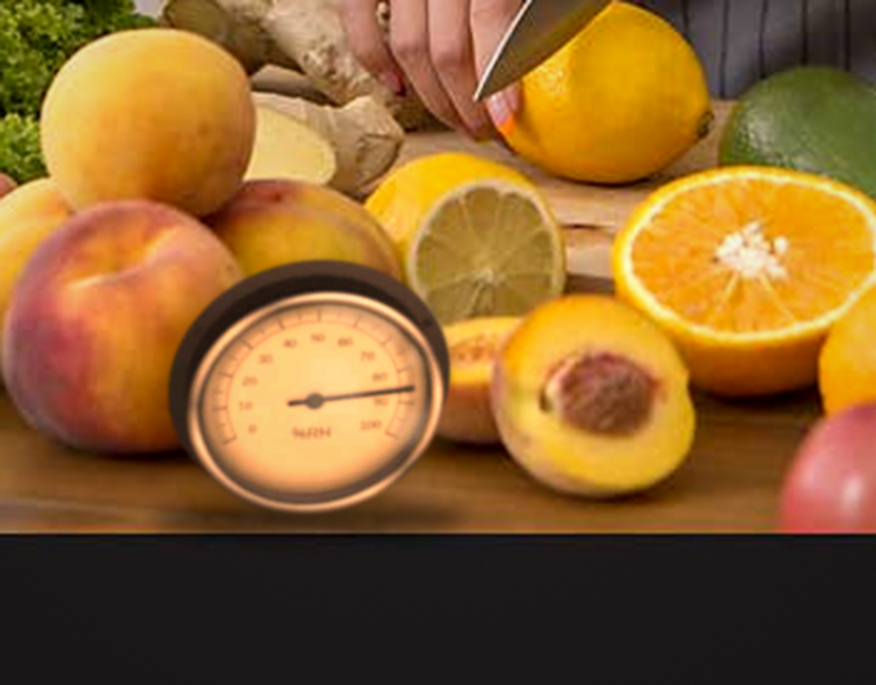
85 %
